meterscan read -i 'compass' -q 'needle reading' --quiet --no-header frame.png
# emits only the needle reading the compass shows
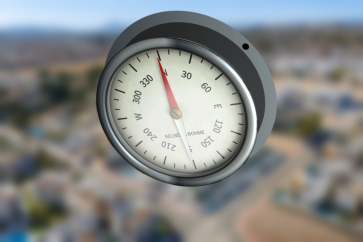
0 °
